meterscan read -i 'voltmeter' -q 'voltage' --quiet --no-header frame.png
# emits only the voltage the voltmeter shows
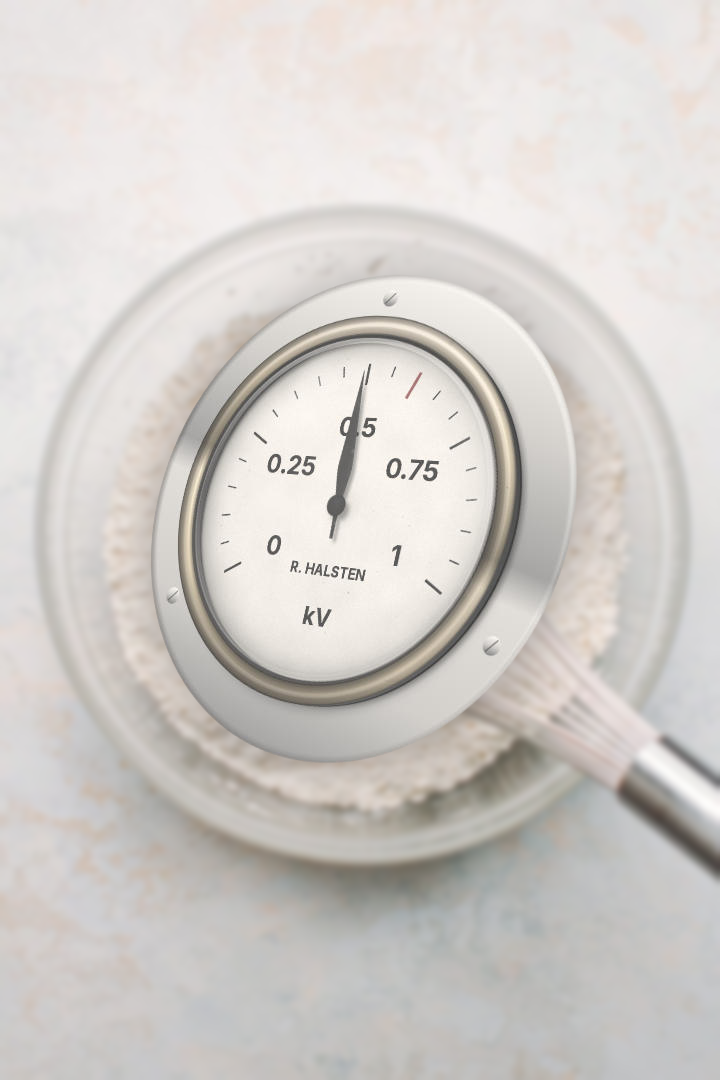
0.5 kV
